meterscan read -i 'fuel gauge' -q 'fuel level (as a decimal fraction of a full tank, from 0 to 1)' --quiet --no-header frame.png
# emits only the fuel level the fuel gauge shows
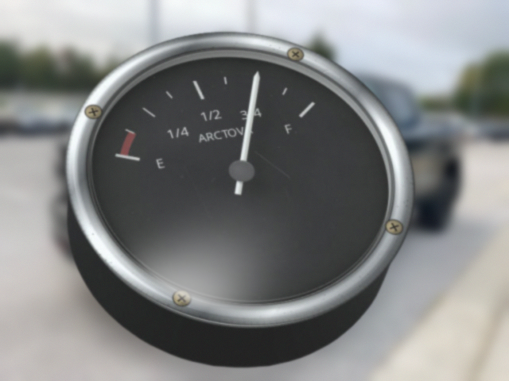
0.75
